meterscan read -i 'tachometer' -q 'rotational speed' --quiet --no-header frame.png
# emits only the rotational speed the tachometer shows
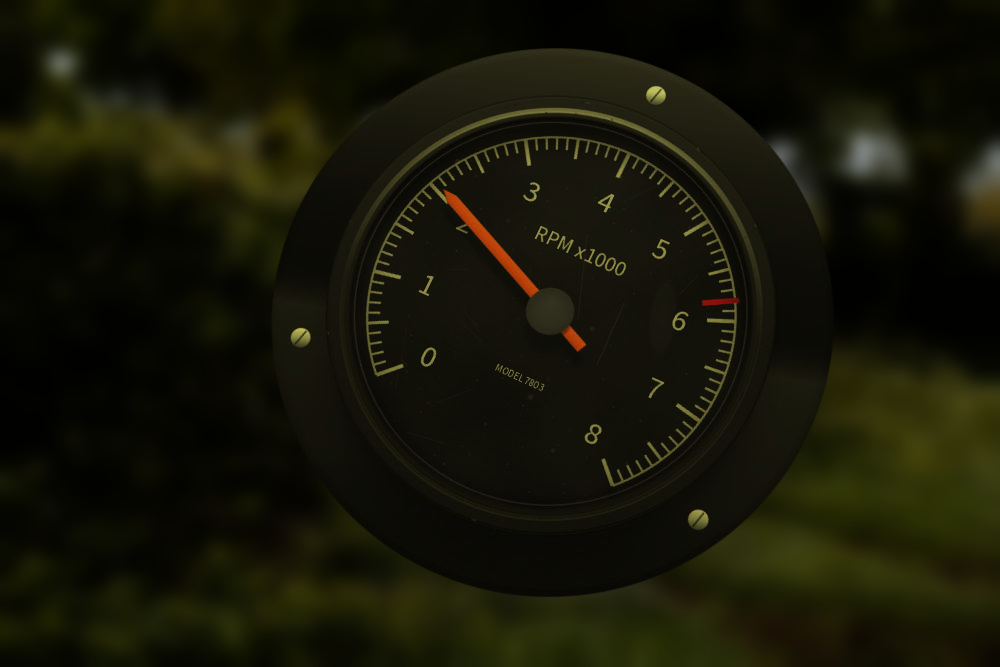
2050 rpm
